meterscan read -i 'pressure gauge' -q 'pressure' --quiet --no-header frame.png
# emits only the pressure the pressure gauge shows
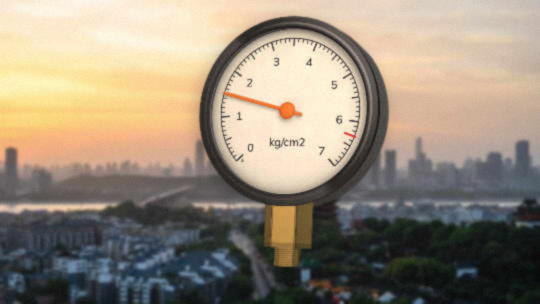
1.5 kg/cm²
